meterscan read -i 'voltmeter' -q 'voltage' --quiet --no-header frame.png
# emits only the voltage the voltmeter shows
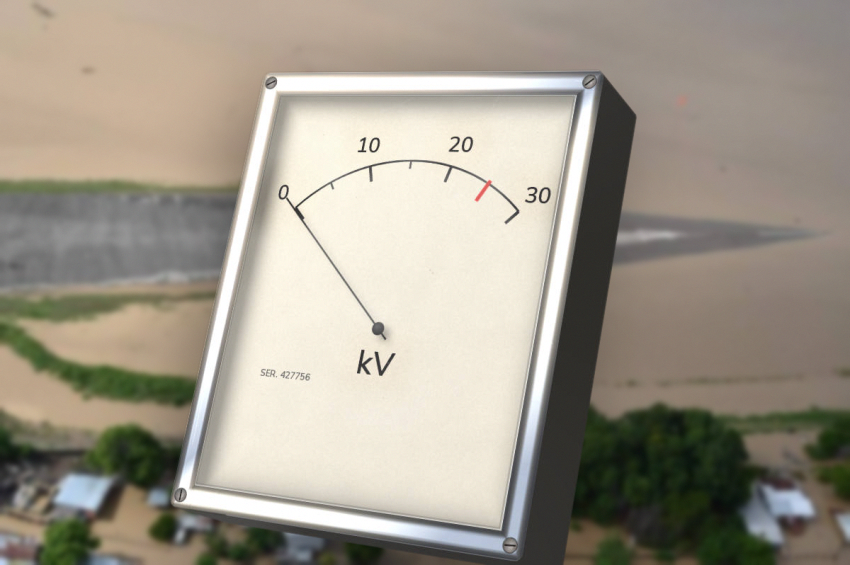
0 kV
